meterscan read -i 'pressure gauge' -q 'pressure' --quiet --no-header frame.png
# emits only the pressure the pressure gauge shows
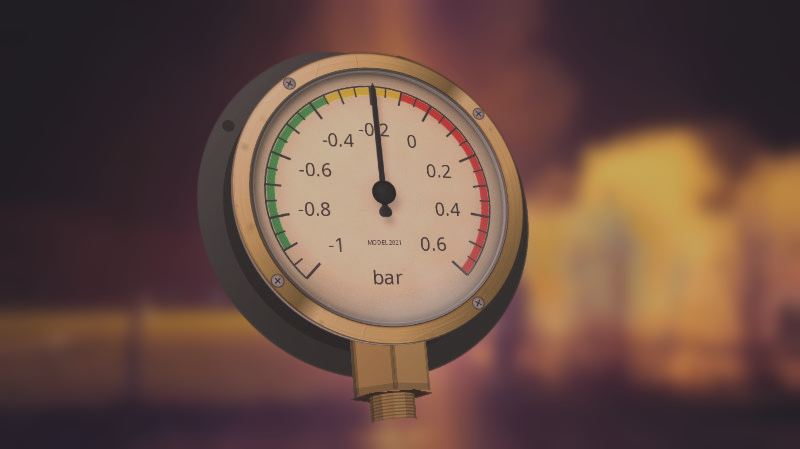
-0.2 bar
